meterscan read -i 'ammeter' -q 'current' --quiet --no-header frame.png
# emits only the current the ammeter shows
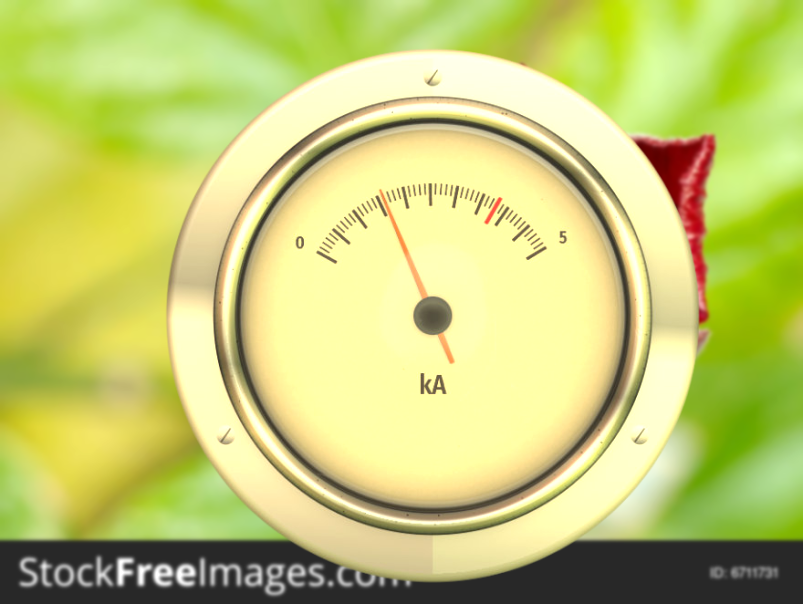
1.6 kA
